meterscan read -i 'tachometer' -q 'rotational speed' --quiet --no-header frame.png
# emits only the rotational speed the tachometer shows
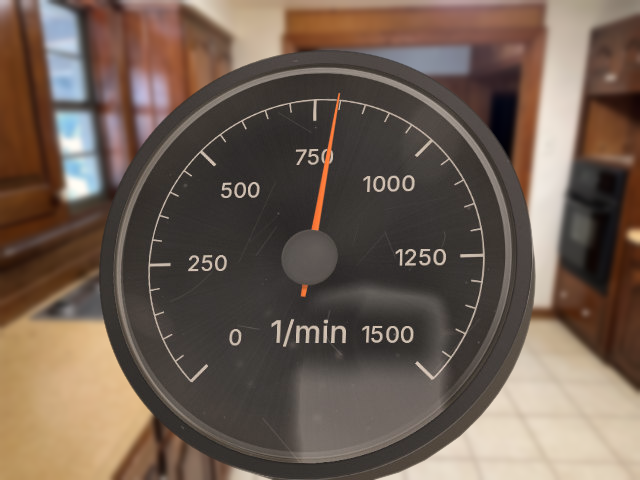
800 rpm
